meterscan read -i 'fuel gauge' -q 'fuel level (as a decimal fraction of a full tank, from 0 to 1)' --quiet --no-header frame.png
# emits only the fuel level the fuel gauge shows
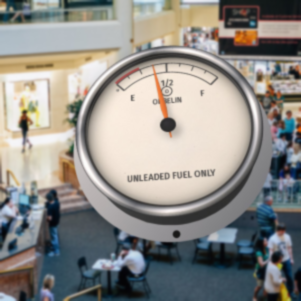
0.375
